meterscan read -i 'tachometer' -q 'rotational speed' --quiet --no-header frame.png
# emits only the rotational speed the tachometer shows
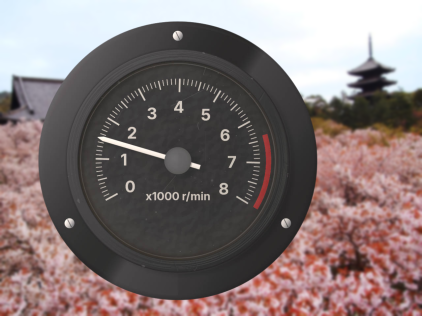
1500 rpm
